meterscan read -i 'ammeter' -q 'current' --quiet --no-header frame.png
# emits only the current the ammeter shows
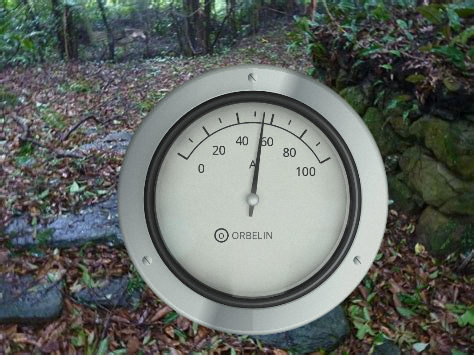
55 A
